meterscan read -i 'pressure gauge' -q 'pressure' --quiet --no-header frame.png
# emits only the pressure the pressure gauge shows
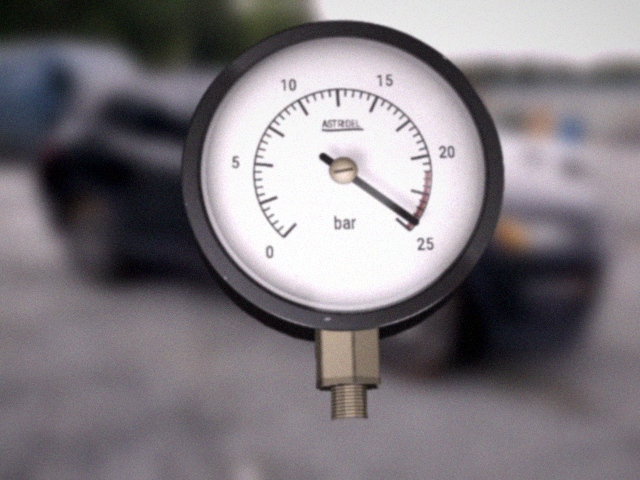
24.5 bar
